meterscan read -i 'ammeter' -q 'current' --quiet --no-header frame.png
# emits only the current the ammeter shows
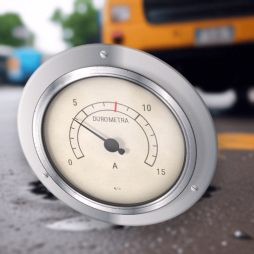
4 A
